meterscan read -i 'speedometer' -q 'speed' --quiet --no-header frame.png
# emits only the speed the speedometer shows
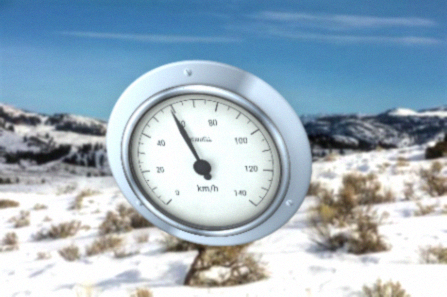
60 km/h
